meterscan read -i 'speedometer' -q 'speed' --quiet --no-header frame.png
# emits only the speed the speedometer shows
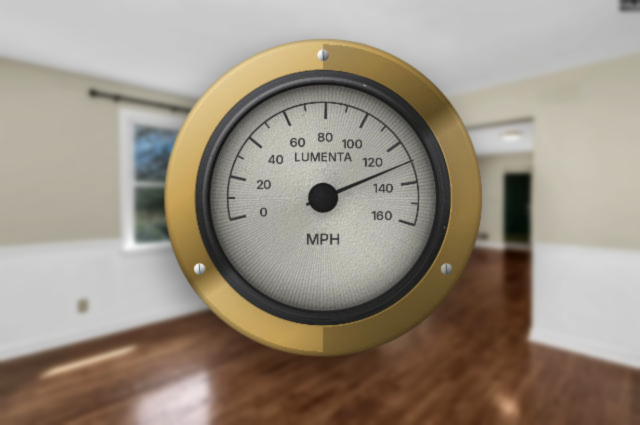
130 mph
